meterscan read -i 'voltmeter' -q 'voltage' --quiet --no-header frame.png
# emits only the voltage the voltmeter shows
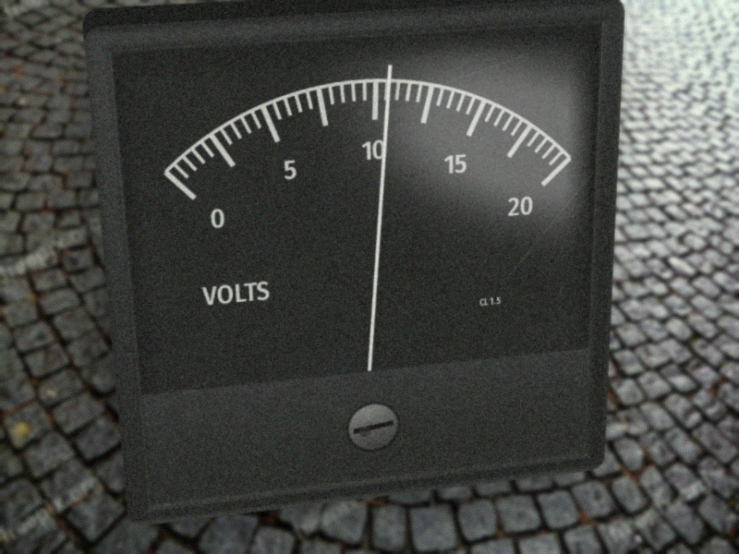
10.5 V
